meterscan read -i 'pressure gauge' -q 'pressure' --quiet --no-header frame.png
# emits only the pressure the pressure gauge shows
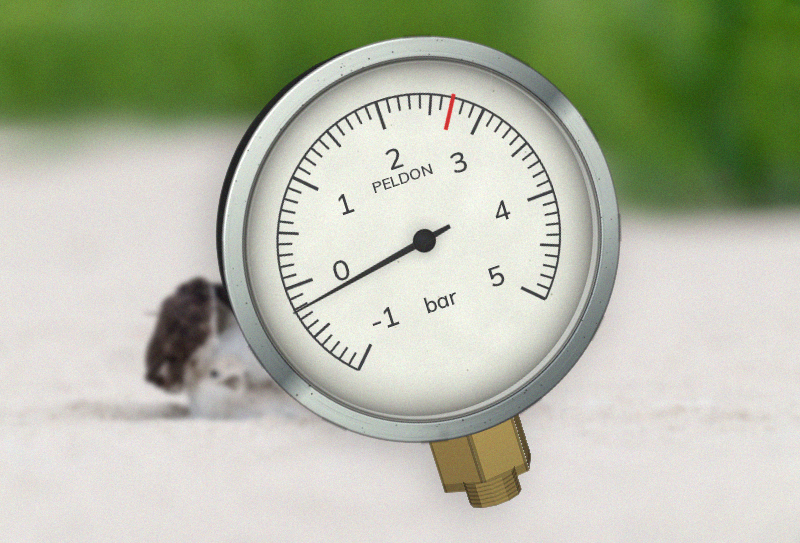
-0.2 bar
